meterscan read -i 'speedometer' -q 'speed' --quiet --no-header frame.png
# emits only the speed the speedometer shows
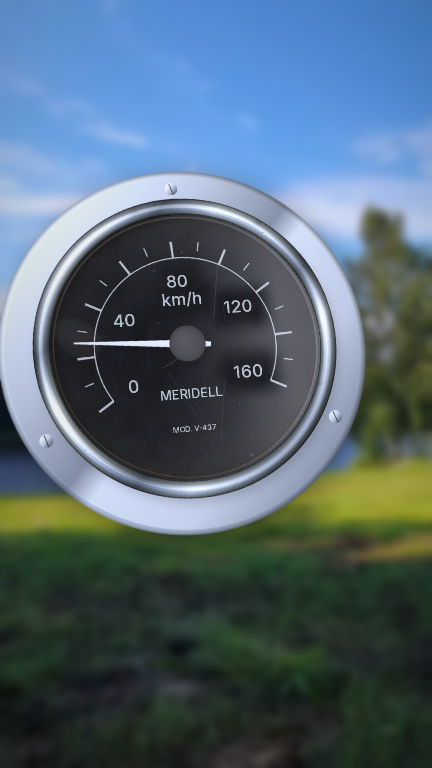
25 km/h
